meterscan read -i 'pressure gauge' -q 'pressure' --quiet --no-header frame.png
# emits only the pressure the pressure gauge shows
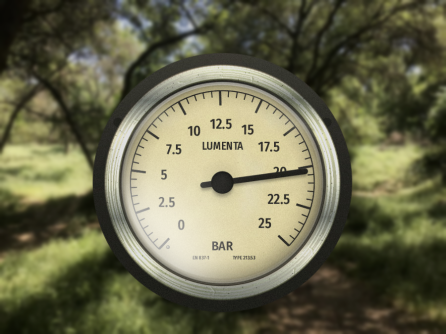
20.25 bar
